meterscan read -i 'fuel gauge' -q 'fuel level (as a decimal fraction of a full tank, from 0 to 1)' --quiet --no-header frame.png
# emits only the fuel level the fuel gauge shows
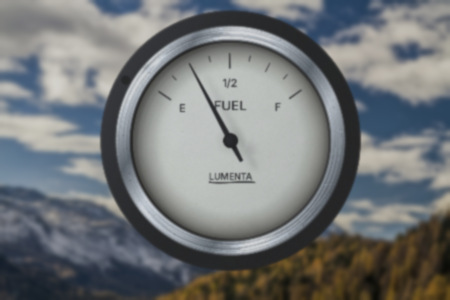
0.25
